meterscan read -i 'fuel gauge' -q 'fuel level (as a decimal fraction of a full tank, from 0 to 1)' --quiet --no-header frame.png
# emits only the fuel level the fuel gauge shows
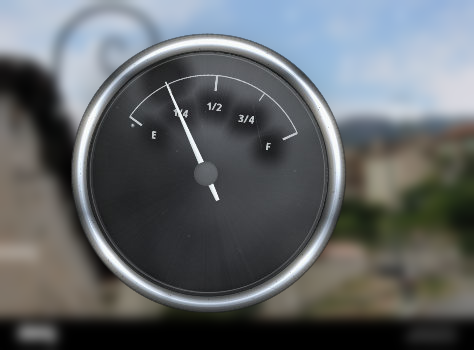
0.25
